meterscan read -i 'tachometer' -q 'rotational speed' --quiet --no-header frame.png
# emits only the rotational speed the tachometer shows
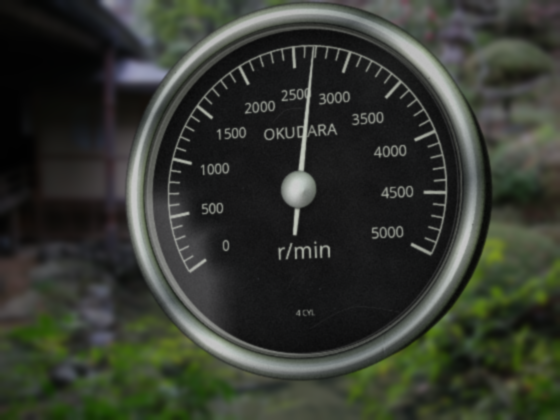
2700 rpm
